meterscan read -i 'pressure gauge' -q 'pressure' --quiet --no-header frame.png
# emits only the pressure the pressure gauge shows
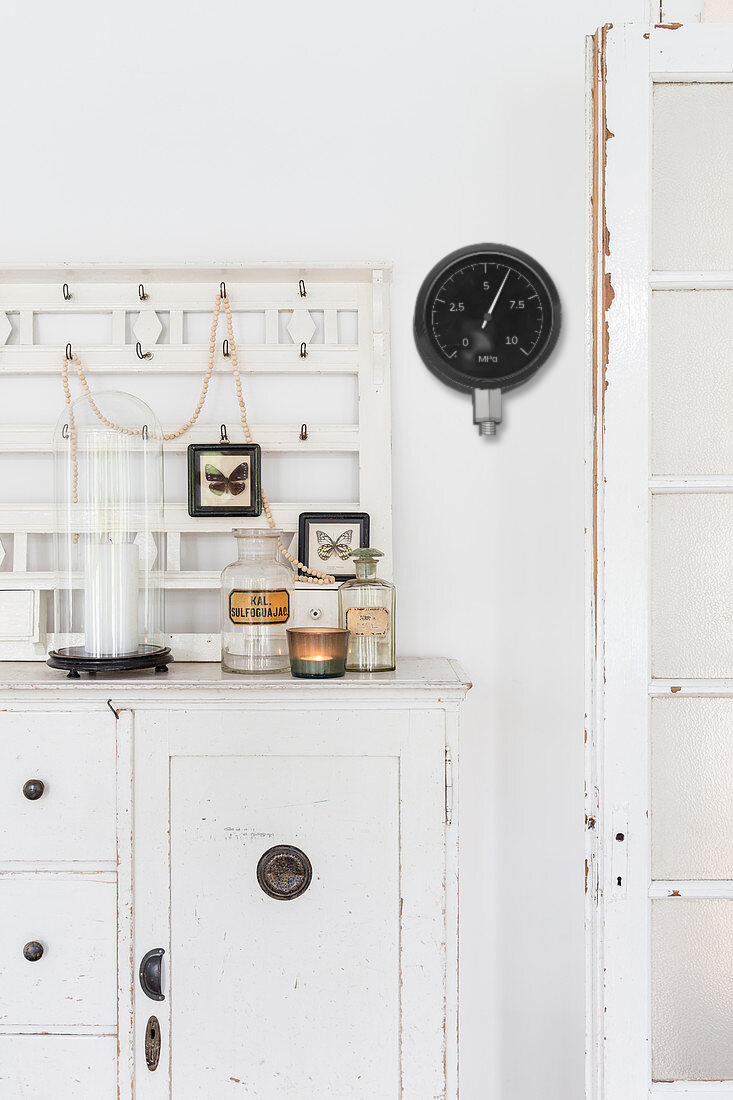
6 MPa
